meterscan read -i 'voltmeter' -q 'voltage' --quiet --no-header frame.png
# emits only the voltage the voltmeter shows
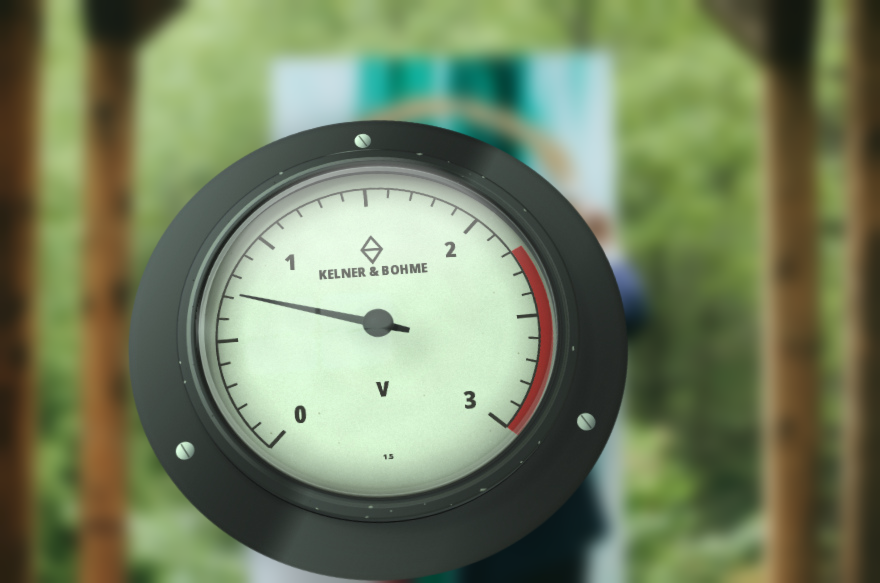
0.7 V
